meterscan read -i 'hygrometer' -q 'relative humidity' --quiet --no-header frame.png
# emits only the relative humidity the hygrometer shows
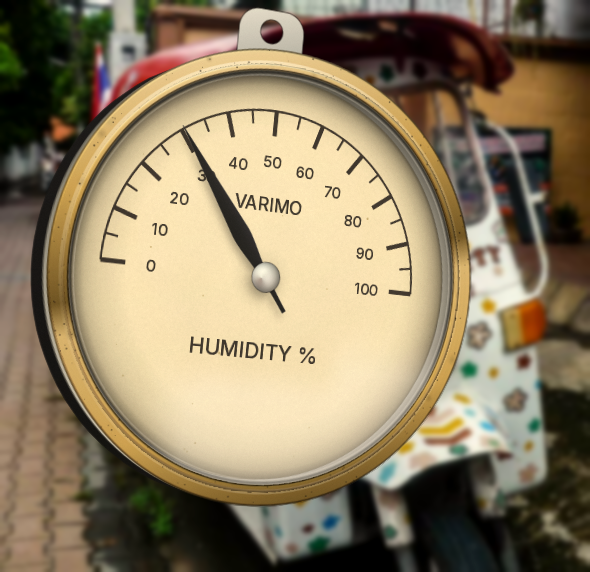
30 %
